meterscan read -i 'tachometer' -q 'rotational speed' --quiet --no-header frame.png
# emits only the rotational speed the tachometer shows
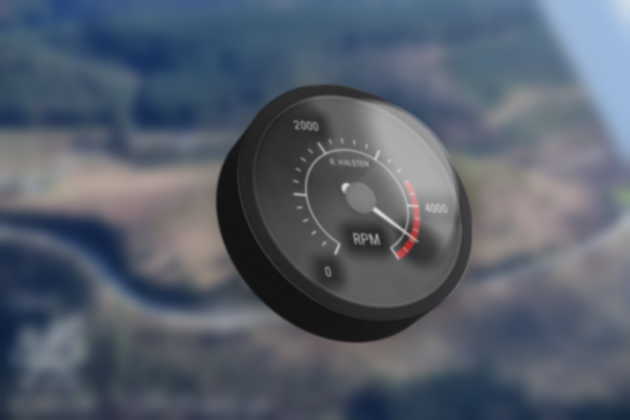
4600 rpm
